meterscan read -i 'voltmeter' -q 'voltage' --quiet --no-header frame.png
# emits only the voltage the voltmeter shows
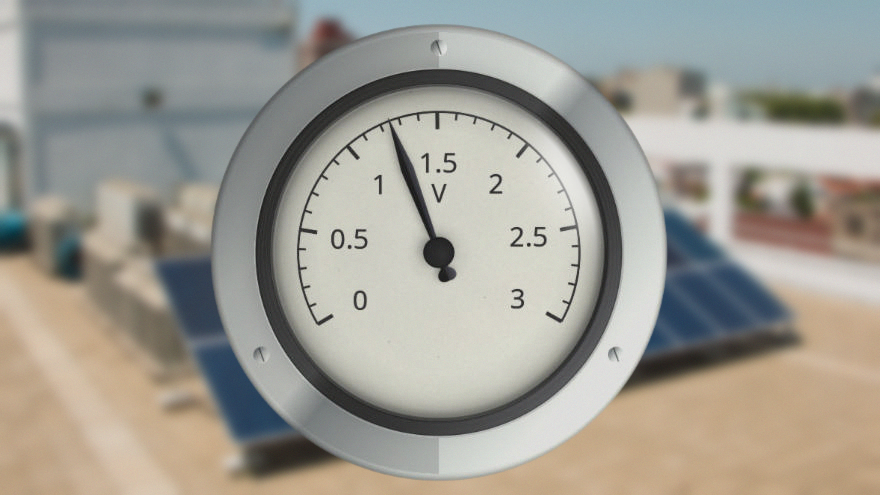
1.25 V
